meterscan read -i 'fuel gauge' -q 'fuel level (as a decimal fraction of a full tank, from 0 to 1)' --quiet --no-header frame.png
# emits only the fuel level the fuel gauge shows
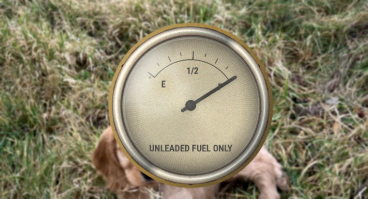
1
